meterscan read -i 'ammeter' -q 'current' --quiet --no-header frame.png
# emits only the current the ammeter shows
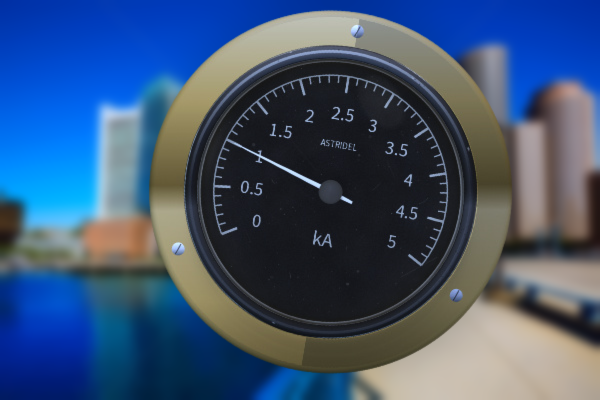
1 kA
